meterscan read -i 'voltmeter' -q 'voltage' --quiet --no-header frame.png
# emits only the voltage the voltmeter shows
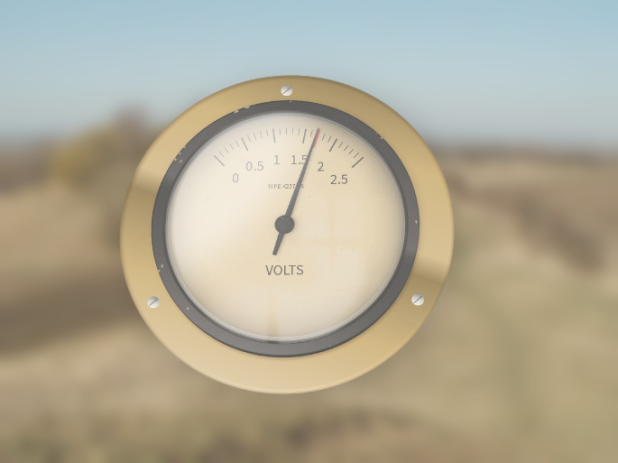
1.7 V
